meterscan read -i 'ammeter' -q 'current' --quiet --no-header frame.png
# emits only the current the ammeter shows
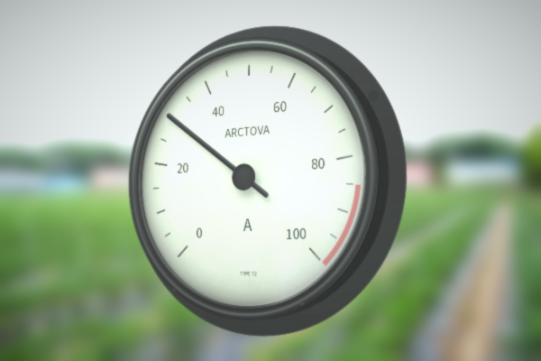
30 A
